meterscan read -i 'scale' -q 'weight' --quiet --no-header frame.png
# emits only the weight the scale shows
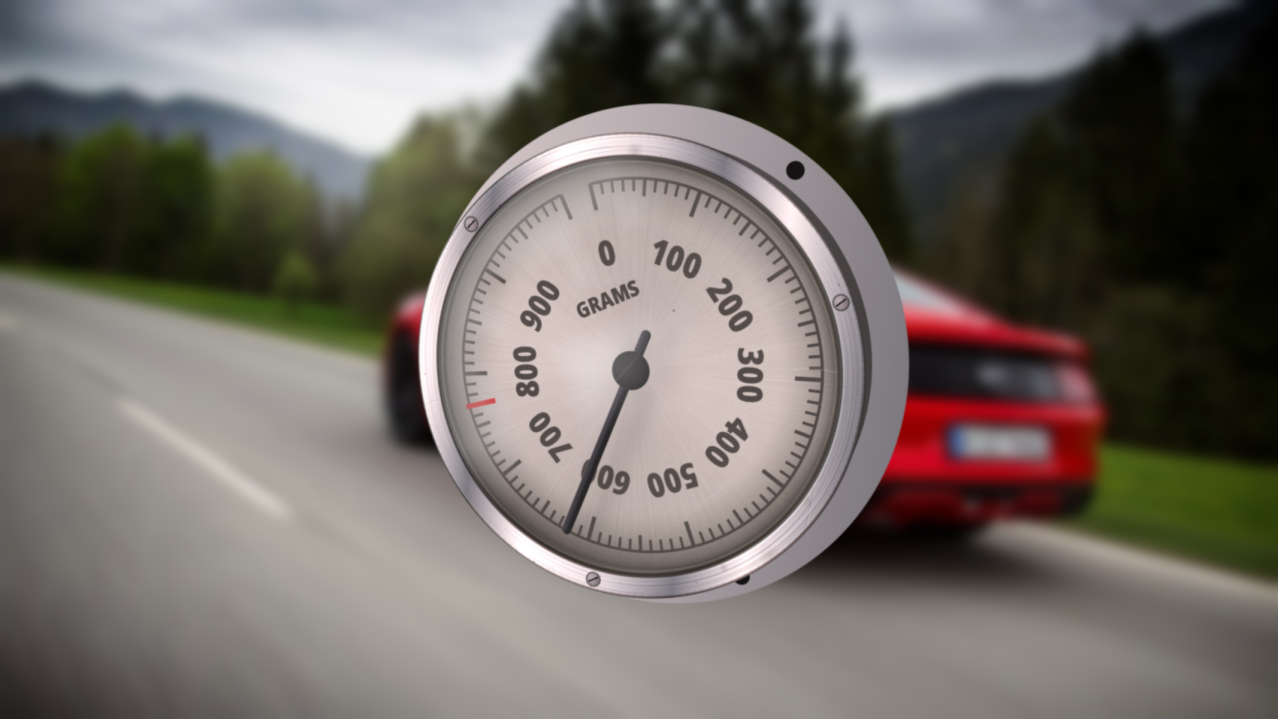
620 g
